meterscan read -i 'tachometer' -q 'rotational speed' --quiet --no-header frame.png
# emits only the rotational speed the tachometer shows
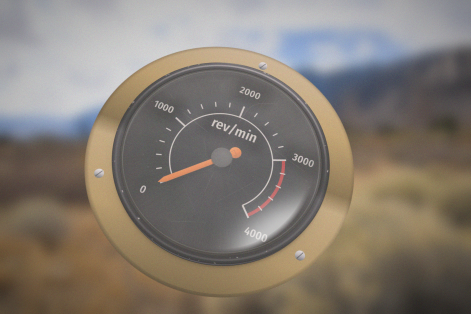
0 rpm
